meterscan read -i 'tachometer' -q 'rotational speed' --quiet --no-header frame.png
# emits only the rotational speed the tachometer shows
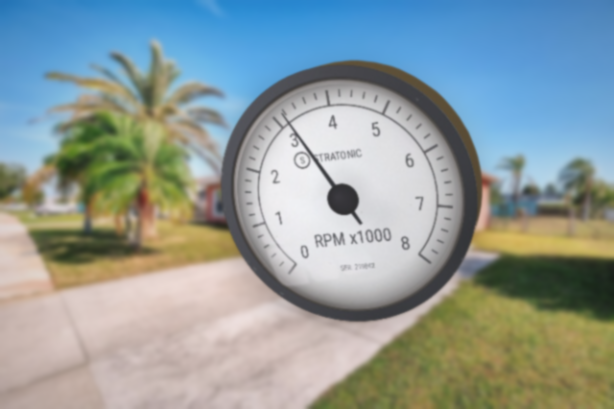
3200 rpm
